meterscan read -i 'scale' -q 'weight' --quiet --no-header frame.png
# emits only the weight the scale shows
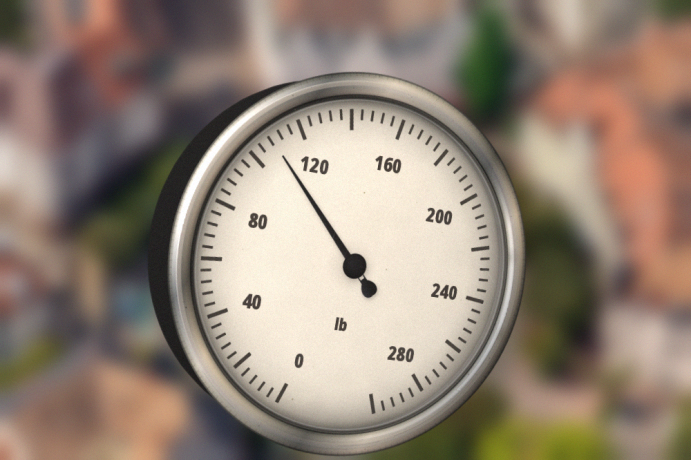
108 lb
